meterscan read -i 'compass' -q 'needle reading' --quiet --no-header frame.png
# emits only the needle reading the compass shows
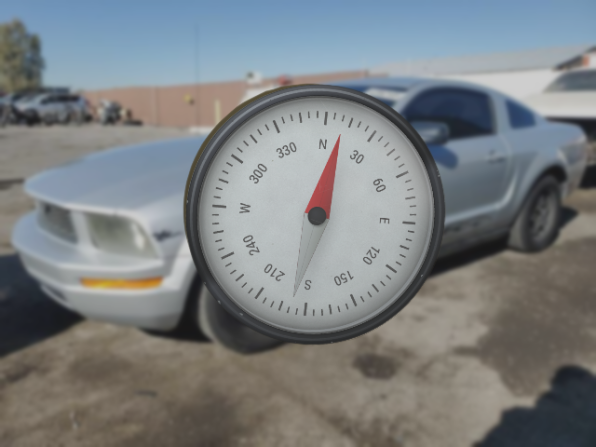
10 °
